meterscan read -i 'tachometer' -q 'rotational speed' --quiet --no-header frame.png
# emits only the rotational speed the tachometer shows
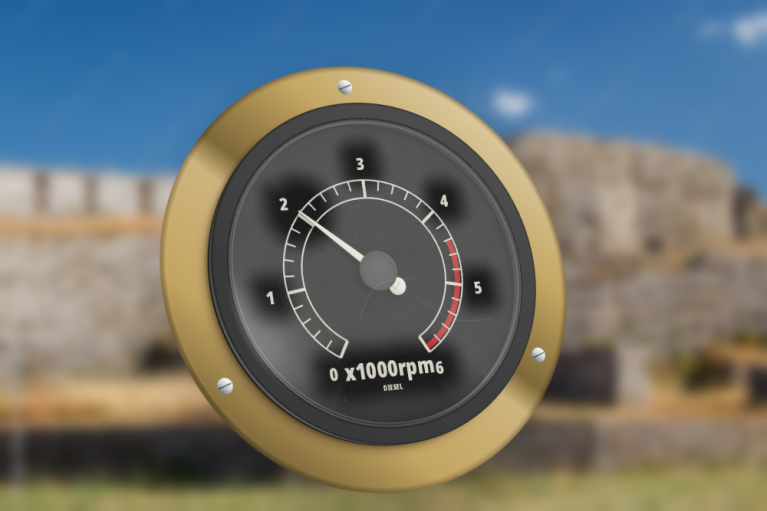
2000 rpm
